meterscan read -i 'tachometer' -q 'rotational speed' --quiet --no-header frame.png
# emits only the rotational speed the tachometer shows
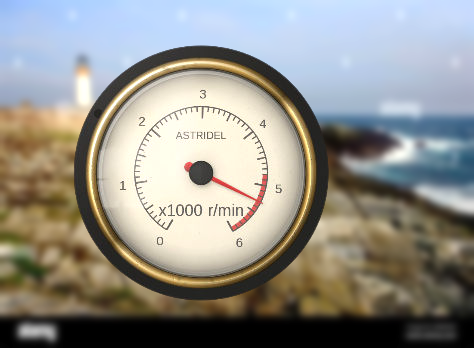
5300 rpm
